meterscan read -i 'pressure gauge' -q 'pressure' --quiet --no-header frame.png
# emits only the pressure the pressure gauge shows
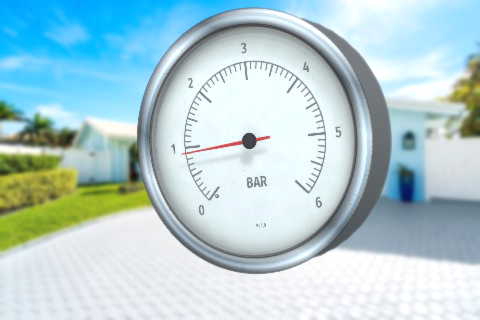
0.9 bar
